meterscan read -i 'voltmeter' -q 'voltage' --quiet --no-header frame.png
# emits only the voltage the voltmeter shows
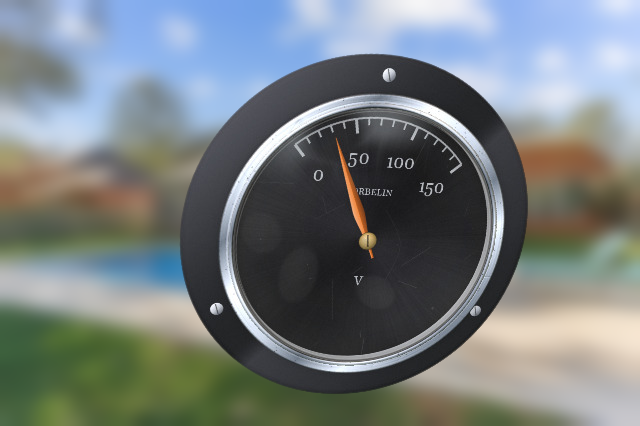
30 V
